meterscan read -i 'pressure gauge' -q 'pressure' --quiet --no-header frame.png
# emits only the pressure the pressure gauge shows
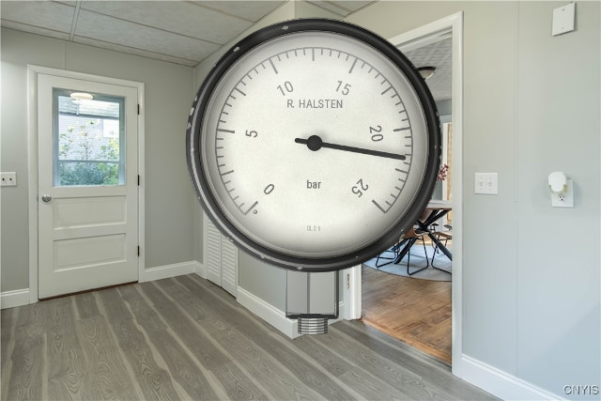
21.75 bar
